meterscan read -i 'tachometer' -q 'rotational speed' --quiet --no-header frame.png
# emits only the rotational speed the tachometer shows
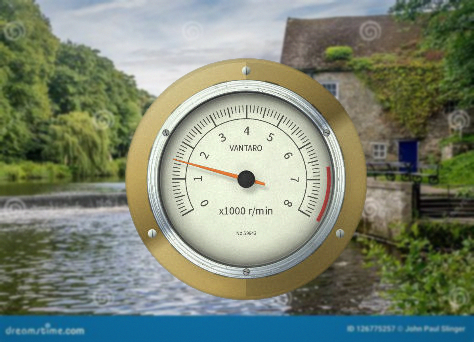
1500 rpm
